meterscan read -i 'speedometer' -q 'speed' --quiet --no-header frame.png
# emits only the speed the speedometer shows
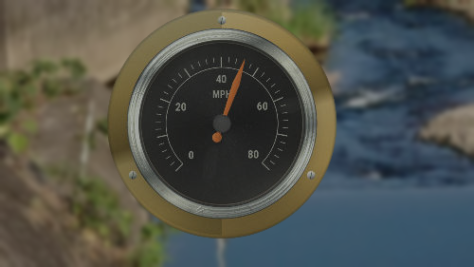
46 mph
